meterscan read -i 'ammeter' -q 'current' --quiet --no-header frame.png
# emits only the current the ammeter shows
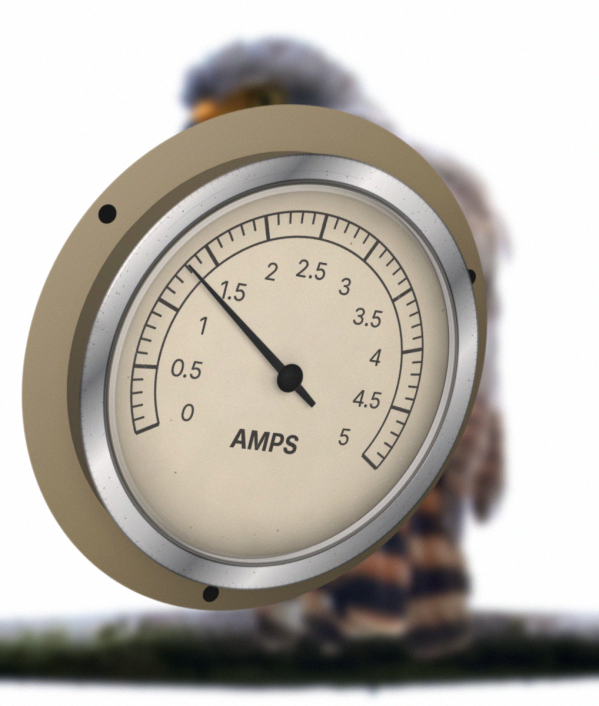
1.3 A
